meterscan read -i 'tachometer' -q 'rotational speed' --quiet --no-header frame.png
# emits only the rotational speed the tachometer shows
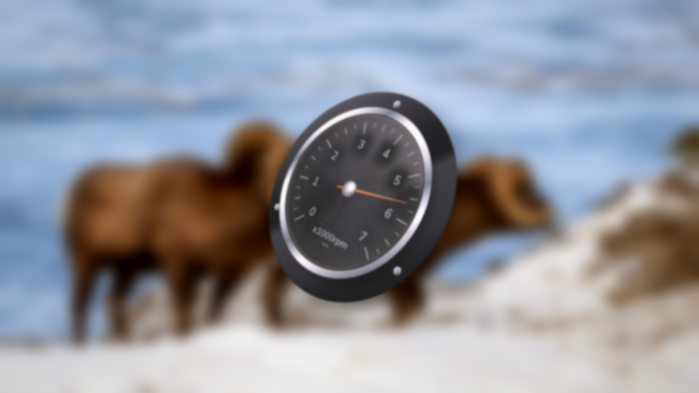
5625 rpm
